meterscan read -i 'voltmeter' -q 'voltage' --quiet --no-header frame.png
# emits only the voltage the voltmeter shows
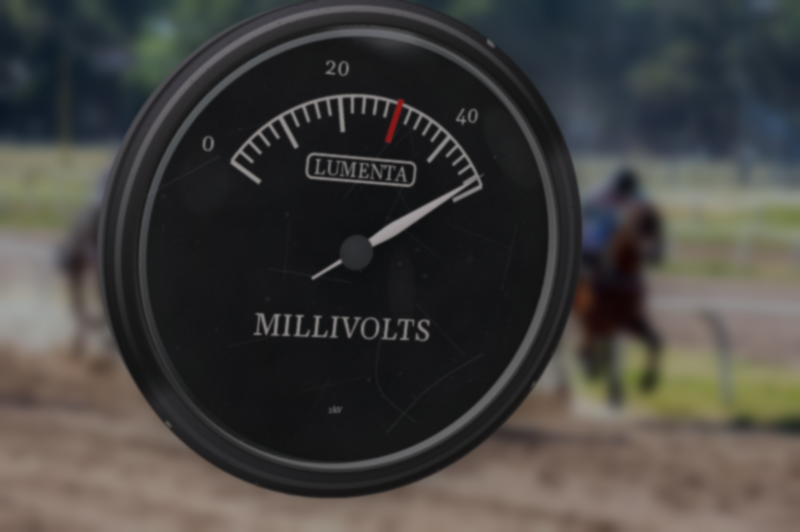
48 mV
